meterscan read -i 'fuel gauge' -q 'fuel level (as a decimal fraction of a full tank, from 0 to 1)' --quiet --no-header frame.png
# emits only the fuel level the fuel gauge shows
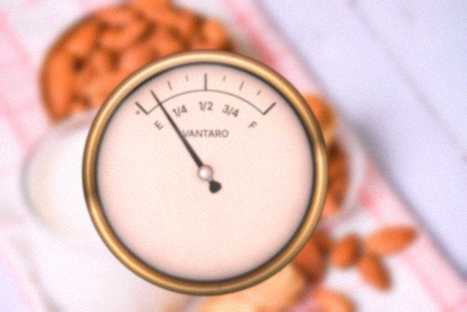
0.125
